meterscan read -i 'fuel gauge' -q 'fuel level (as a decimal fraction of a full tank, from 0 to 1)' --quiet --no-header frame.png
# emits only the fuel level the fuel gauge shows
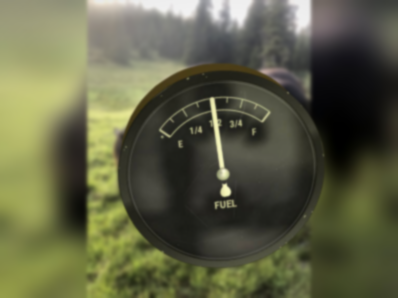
0.5
